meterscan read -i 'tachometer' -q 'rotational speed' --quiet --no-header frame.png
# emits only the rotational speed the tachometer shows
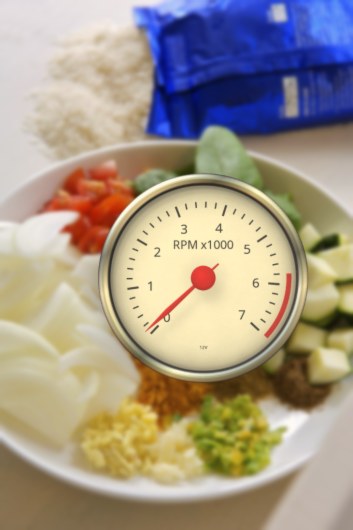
100 rpm
